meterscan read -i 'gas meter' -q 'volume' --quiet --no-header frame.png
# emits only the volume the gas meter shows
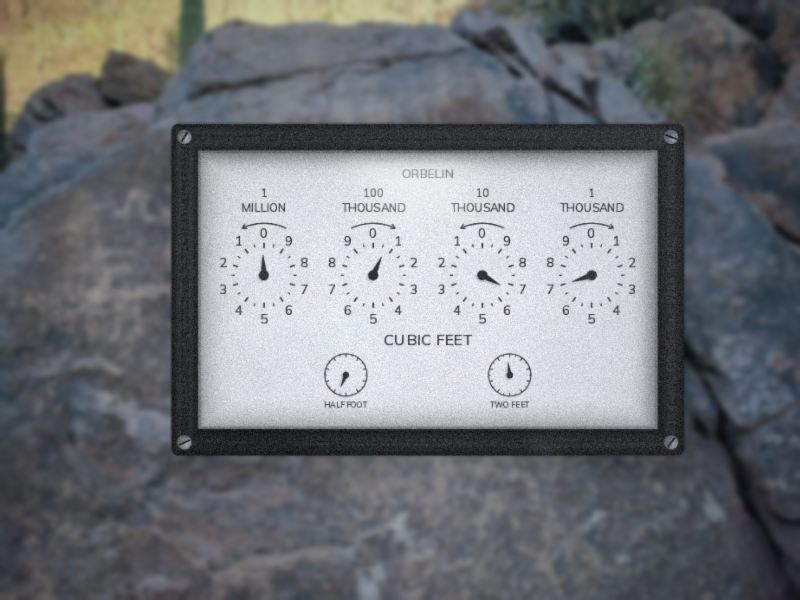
6700 ft³
